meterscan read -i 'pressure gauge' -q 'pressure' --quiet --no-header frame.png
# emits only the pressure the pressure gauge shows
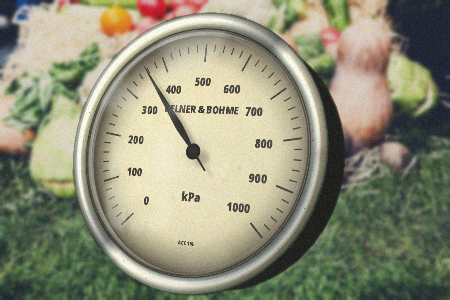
360 kPa
